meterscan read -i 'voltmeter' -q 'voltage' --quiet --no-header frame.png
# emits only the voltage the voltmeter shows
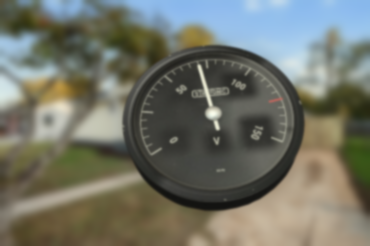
70 V
